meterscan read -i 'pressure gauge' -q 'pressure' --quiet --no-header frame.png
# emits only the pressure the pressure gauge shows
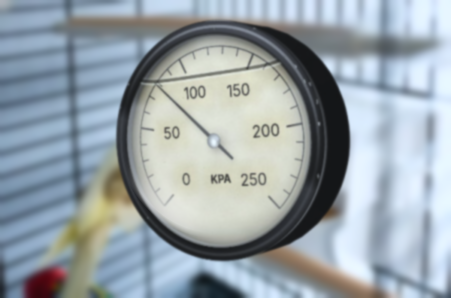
80 kPa
